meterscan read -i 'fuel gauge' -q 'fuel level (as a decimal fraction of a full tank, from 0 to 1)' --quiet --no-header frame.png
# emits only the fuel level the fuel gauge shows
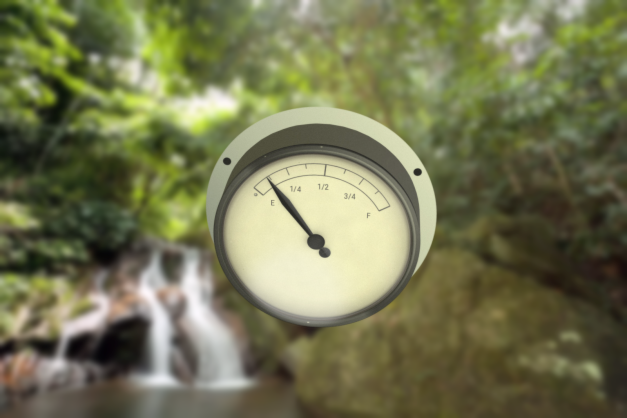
0.125
